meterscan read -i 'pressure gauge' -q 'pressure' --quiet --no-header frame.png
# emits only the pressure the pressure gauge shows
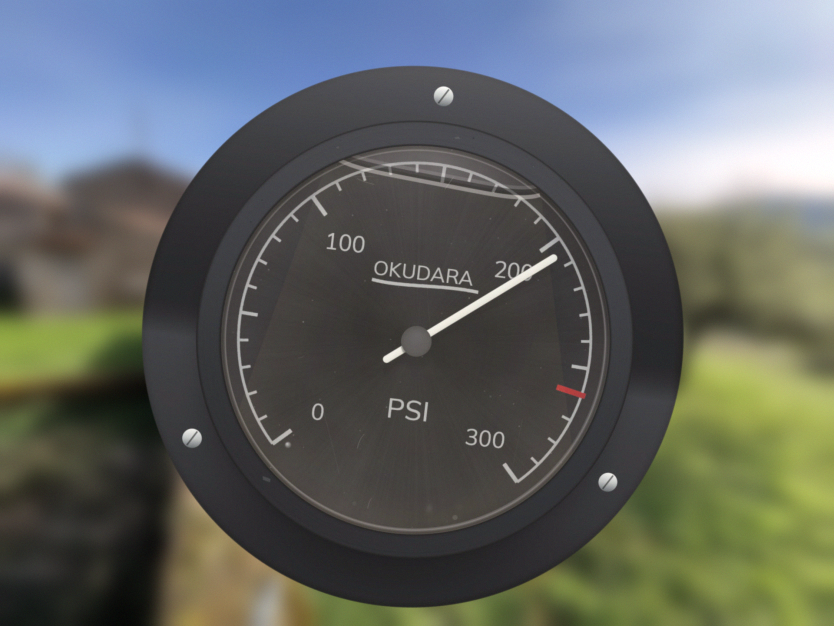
205 psi
